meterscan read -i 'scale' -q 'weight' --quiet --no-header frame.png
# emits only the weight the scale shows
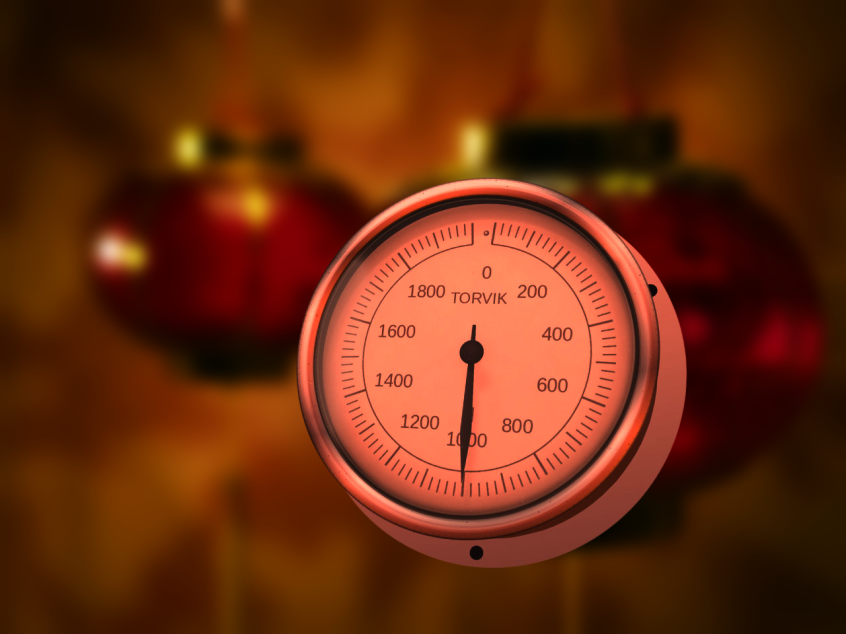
1000 g
